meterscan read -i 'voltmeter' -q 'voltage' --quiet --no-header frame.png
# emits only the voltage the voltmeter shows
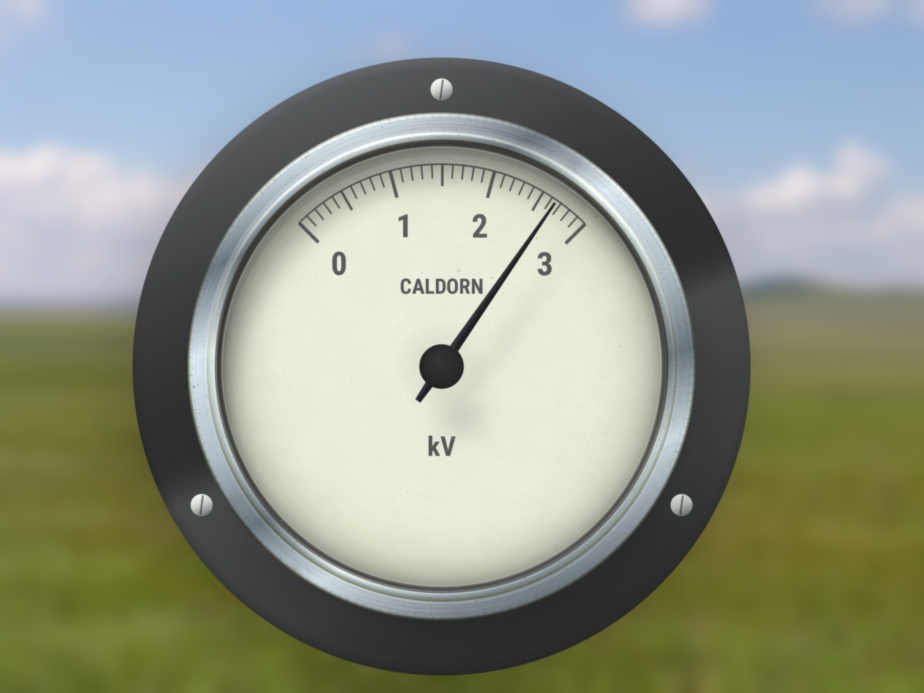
2.65 kV
